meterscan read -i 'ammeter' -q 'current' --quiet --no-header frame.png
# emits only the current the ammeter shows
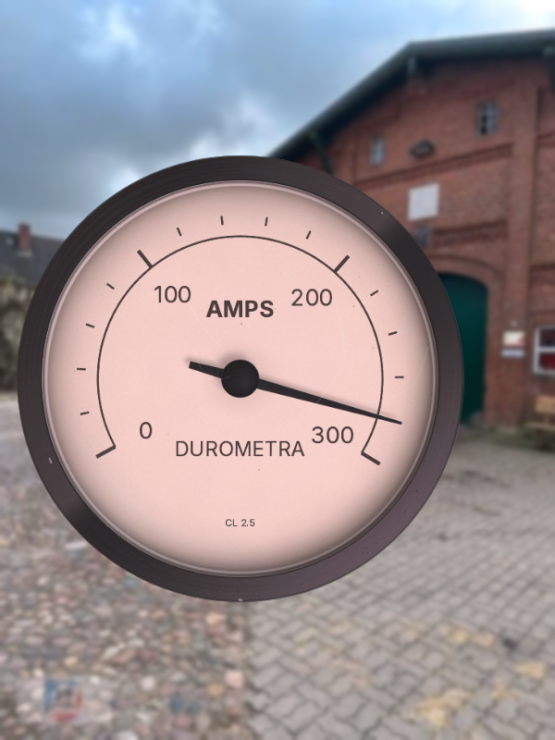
280 A
